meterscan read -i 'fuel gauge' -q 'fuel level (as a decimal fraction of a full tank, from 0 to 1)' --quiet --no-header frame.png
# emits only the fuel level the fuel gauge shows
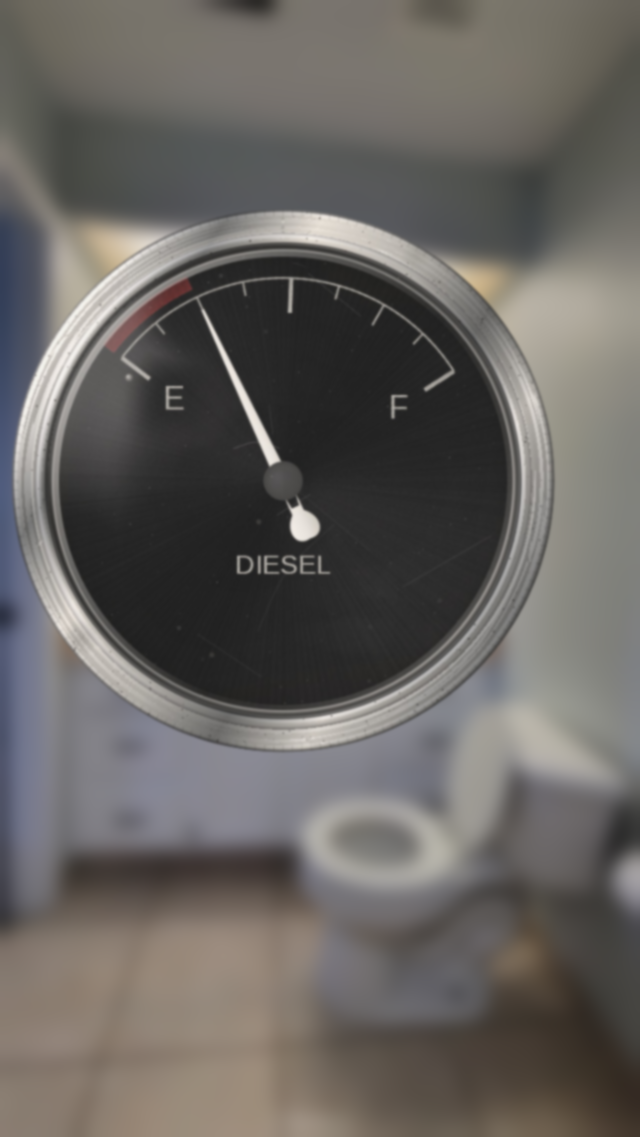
0.25
